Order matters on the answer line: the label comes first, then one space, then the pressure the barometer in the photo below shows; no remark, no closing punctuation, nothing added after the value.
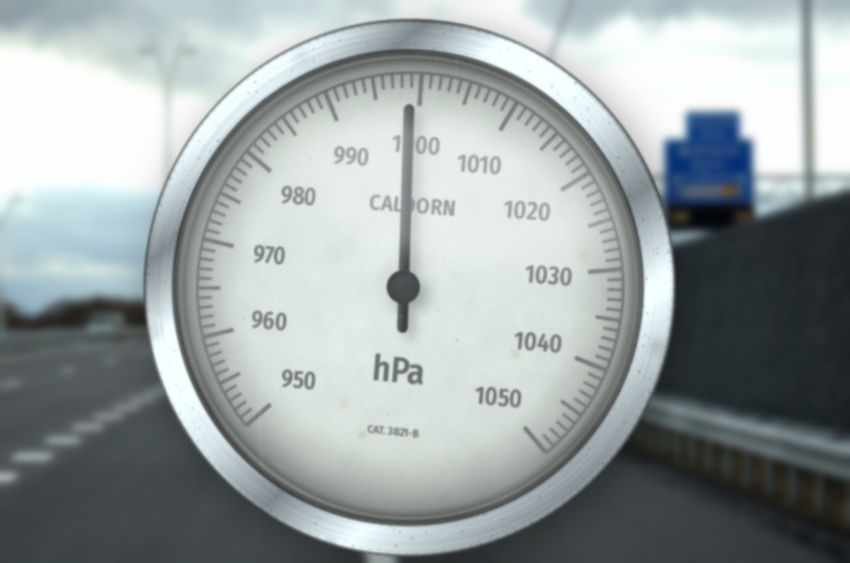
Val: 999 hPa
